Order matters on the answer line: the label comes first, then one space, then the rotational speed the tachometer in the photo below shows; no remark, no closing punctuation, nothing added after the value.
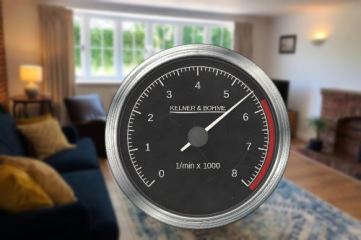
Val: 5500 rpm
